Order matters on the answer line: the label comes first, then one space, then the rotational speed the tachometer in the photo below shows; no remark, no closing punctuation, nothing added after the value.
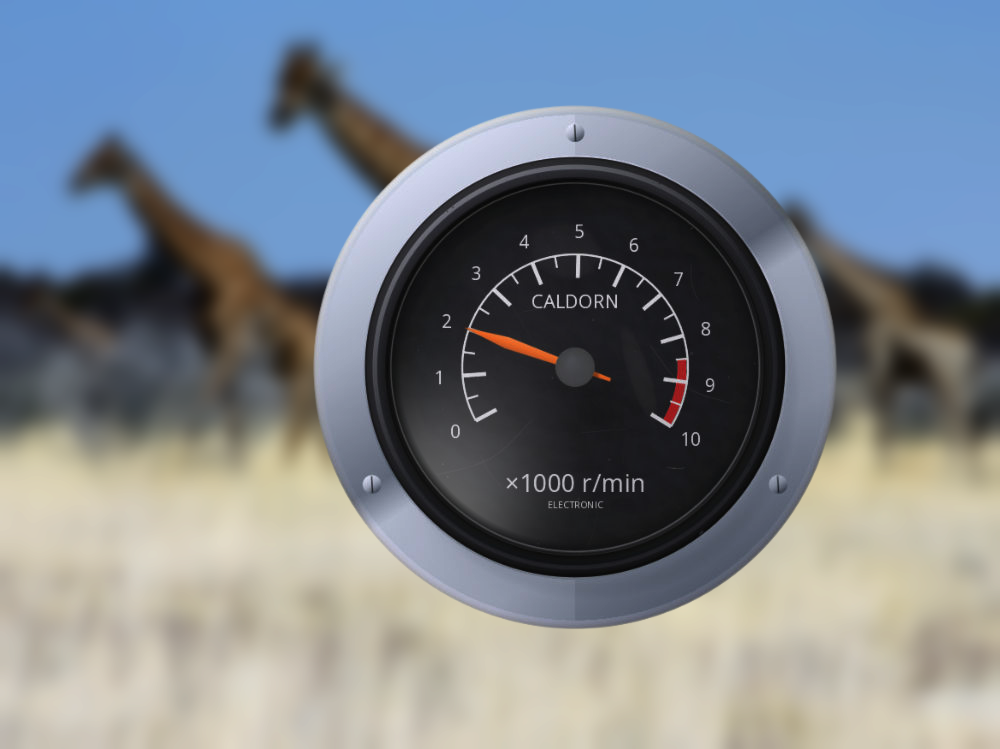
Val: 2000 rpm
